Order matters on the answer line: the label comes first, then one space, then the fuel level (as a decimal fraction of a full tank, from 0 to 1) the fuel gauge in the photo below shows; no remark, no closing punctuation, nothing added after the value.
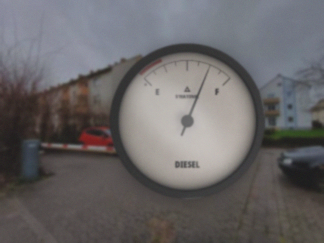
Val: 0.75
